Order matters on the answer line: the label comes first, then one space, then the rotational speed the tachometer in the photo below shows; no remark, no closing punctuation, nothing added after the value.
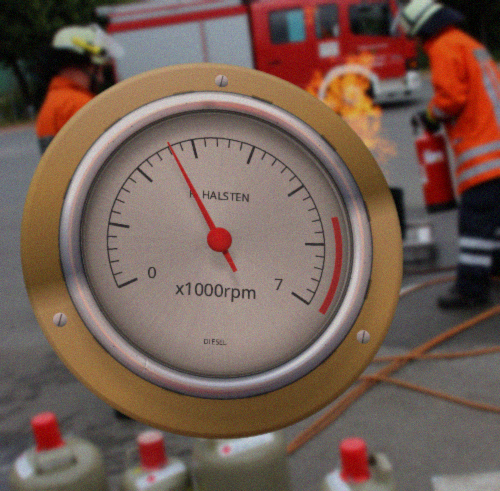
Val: 2600 rpm
